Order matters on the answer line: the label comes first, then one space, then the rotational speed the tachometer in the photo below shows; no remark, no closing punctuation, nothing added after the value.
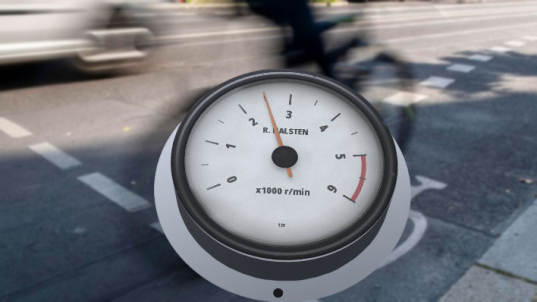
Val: 2500 rpm
